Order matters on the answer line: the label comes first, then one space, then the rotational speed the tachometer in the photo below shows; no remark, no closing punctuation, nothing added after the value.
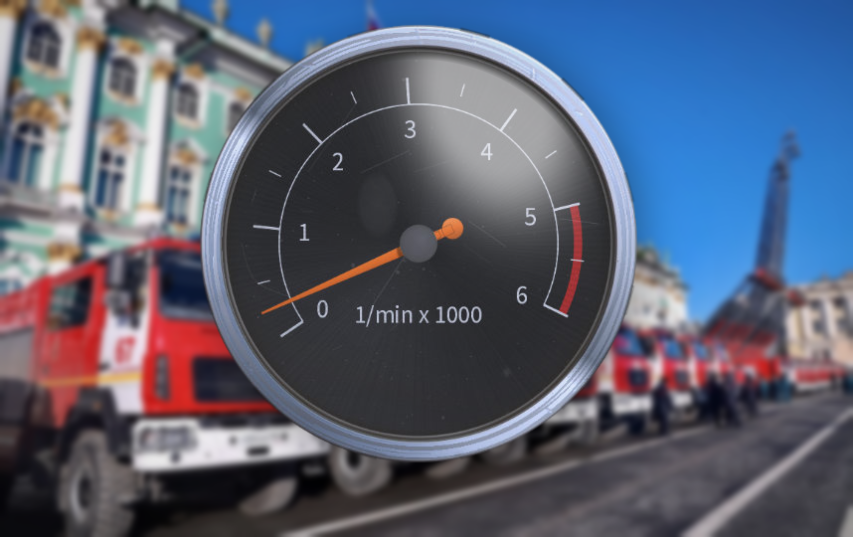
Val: 250 rpm
